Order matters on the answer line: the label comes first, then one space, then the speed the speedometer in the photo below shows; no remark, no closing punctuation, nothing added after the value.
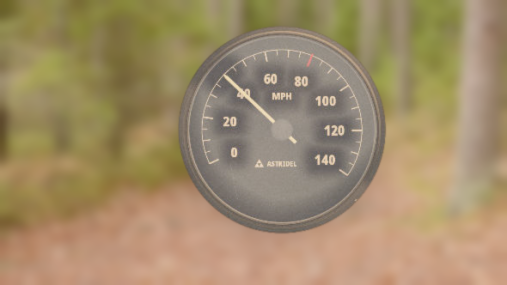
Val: 40 mph
